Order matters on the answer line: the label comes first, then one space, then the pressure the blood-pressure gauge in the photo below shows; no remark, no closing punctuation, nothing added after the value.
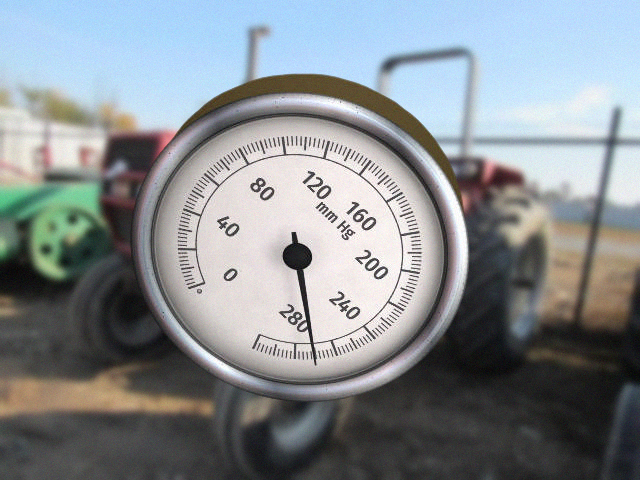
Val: 270 mmHg
